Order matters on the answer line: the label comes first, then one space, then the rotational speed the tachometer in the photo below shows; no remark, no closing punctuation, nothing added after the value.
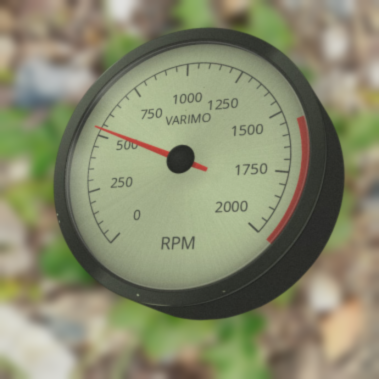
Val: 525 rpm
